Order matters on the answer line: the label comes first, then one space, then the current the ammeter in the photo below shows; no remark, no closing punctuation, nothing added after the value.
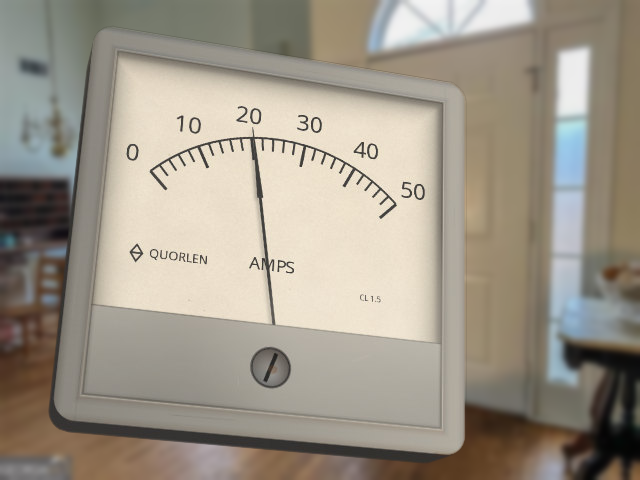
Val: 20 A
